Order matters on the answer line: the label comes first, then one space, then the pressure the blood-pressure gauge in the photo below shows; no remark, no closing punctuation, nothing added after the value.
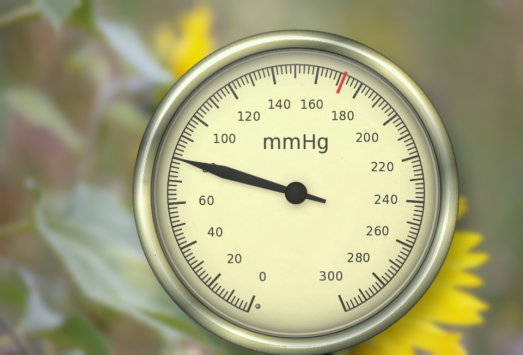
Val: 80 mmHg
